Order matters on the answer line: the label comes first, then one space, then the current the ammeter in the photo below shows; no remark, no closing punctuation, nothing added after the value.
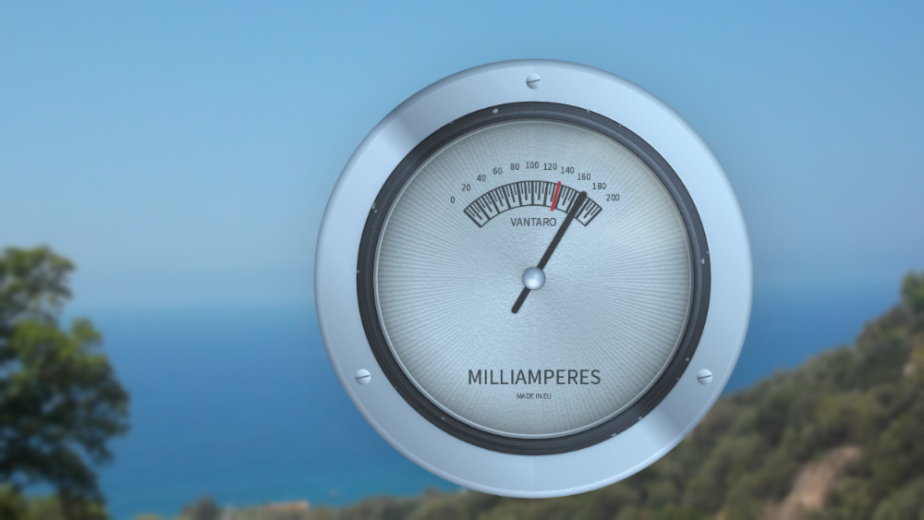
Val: 170 mA
